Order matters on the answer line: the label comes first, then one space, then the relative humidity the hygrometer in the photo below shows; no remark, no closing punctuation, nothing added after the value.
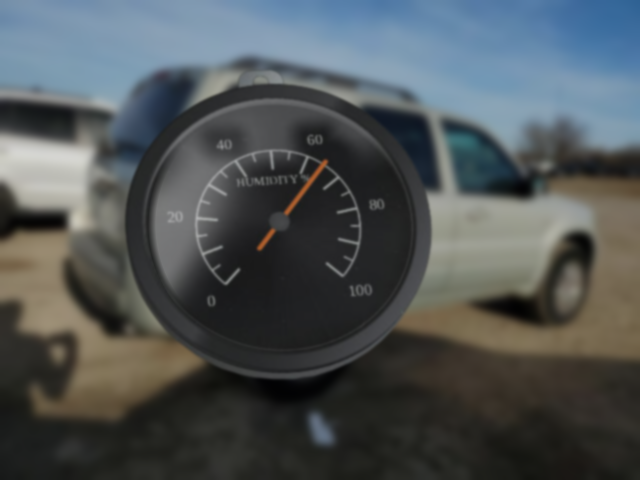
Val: 65 %
